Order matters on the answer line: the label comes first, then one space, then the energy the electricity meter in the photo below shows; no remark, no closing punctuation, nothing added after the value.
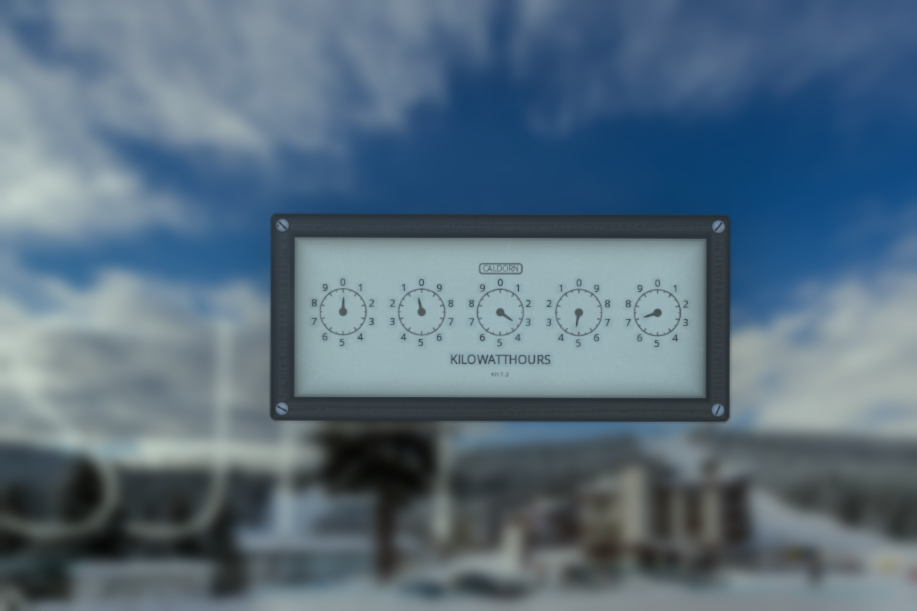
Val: 347 kWh
